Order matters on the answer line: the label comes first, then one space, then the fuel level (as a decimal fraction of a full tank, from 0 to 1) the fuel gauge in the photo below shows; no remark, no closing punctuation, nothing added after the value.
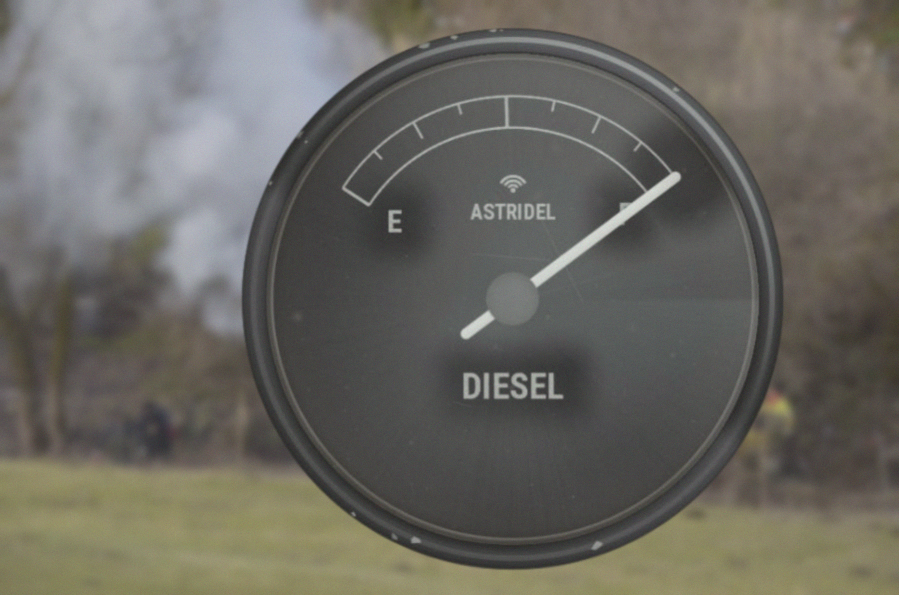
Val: 1
